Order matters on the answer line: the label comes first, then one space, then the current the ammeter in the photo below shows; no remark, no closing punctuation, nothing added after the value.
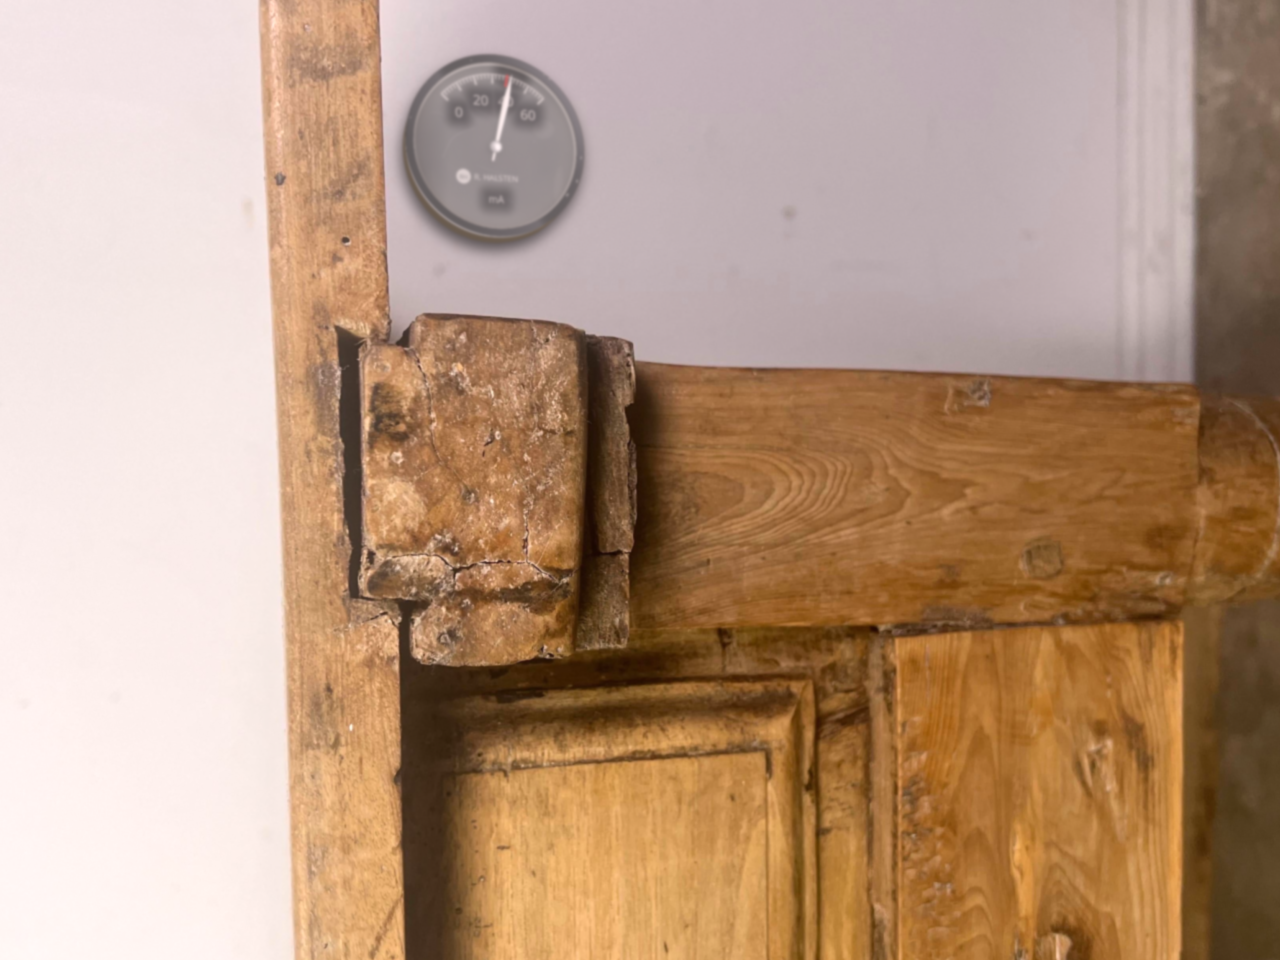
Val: 40 mA
